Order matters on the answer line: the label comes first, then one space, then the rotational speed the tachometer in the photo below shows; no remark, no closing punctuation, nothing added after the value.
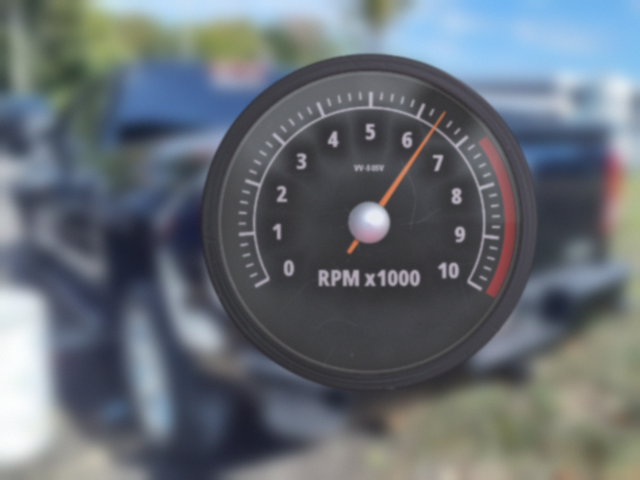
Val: 6400 rpm
